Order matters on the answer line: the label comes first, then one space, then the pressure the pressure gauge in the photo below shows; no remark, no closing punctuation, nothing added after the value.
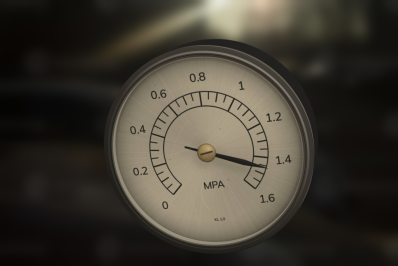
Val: 1.45 MPa
